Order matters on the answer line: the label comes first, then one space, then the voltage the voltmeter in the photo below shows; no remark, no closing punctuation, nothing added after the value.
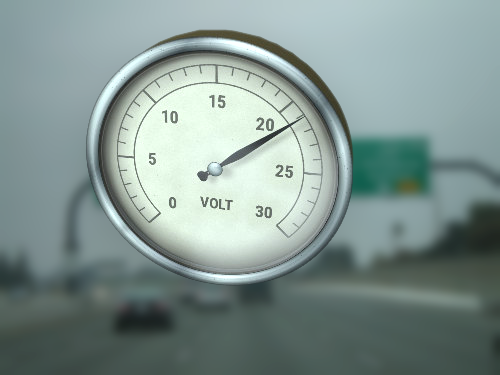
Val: 21 V
